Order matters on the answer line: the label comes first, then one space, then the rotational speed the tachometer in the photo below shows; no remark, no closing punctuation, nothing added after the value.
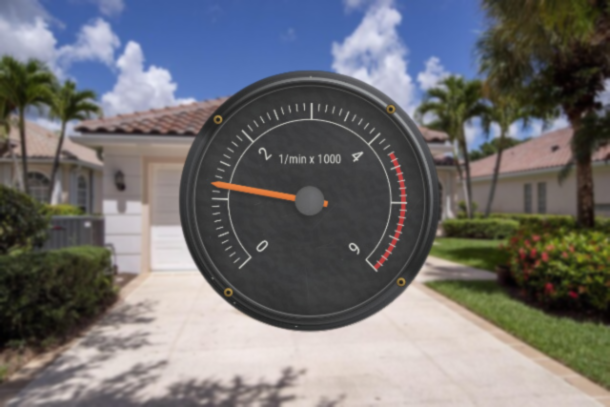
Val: 1200 rpm
